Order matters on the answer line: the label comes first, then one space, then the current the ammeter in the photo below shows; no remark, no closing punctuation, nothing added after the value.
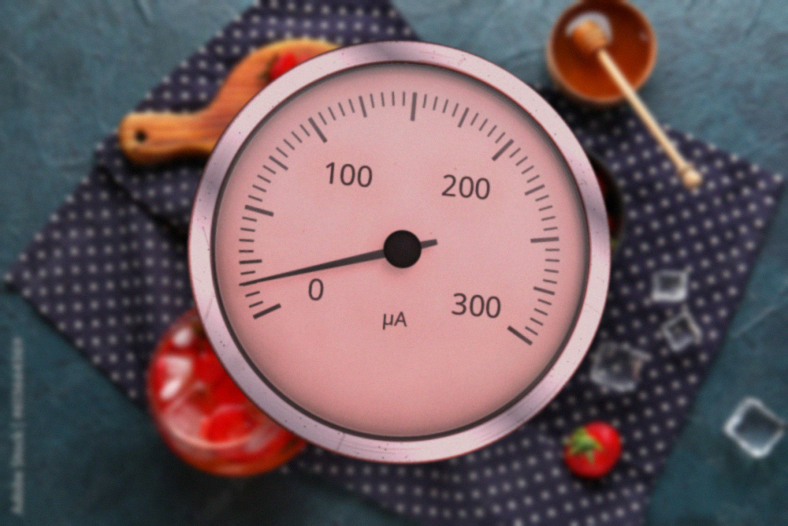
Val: 15 µA
